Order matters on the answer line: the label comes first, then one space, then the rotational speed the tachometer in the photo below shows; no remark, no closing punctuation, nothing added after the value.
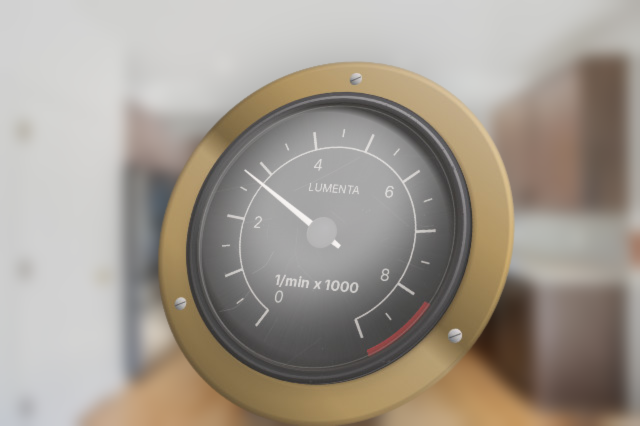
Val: 2750 rpm
